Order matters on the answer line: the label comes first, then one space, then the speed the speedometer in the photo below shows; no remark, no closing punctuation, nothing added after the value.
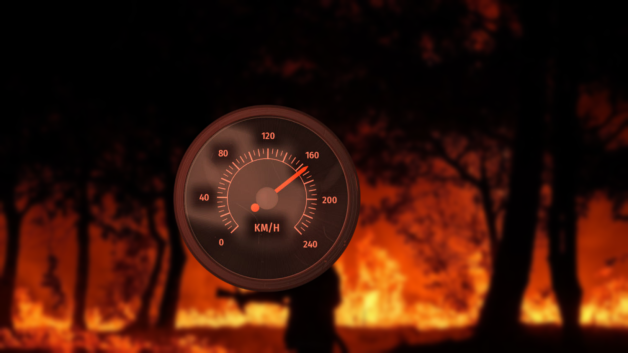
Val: 165 km/h
